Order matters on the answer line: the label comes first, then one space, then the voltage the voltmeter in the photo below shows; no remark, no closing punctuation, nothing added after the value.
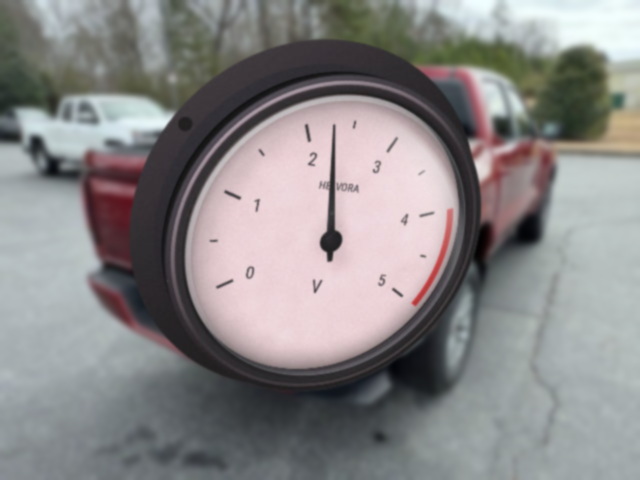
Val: 2.25 V
